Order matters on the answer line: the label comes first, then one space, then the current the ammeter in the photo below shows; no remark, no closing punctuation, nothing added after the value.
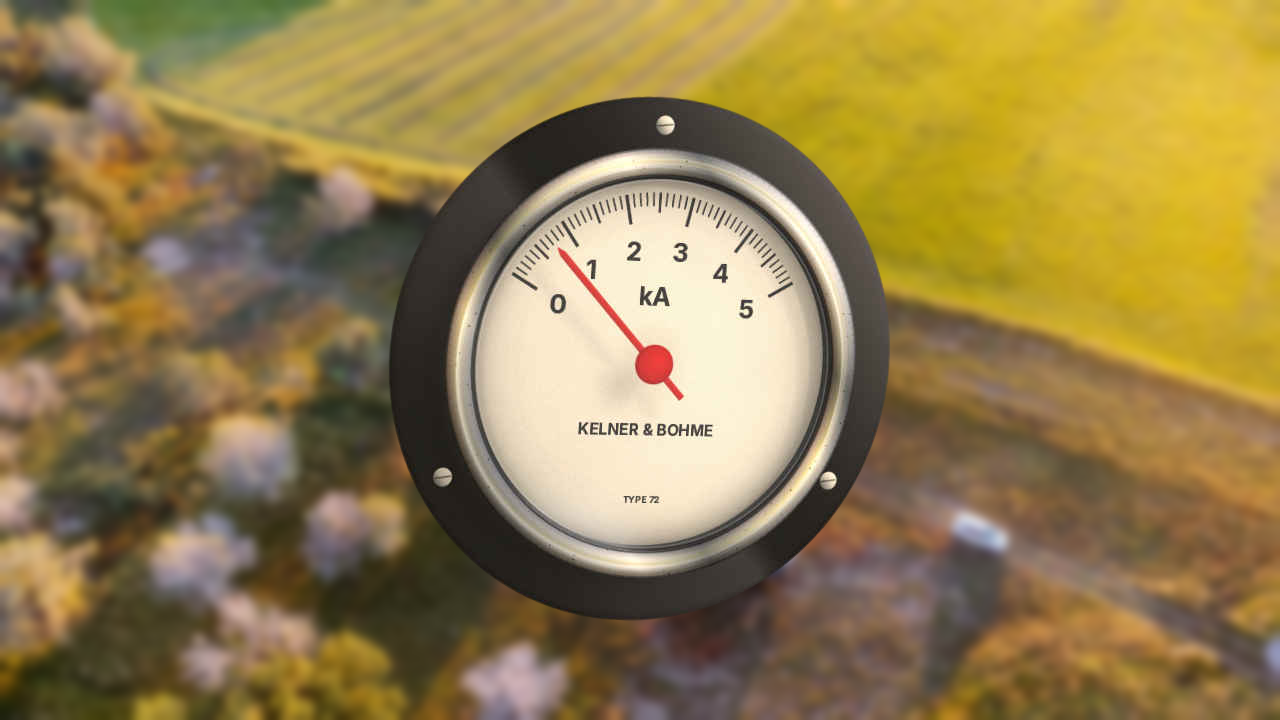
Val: 0.7 kA
